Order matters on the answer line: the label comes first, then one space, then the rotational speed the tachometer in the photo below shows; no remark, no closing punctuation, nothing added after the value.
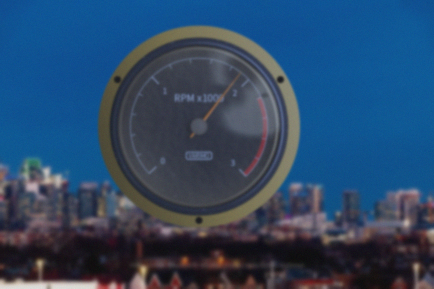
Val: 1900 rpm
